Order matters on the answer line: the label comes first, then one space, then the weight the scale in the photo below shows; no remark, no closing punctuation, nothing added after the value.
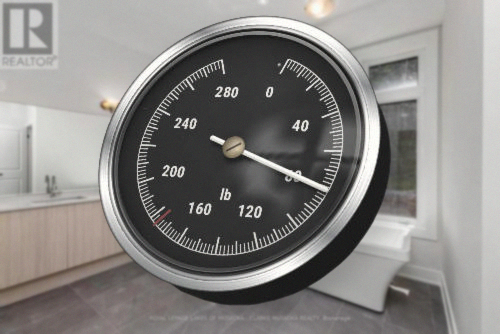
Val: 80 lb
